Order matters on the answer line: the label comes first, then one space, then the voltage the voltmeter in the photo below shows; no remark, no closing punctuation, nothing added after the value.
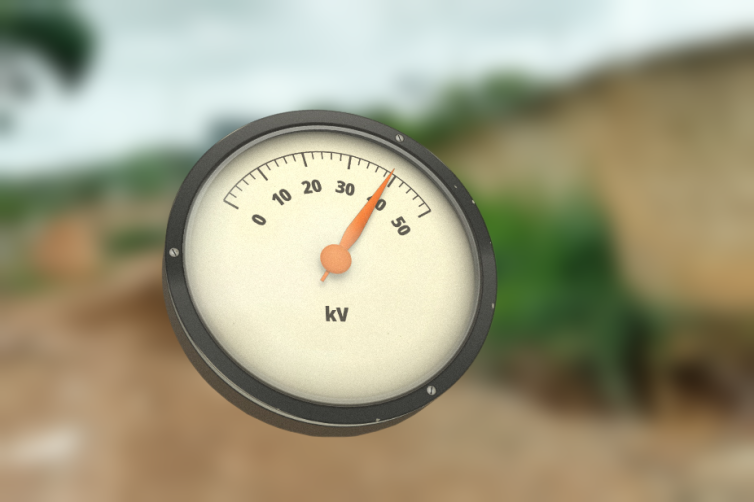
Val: 39 kV
